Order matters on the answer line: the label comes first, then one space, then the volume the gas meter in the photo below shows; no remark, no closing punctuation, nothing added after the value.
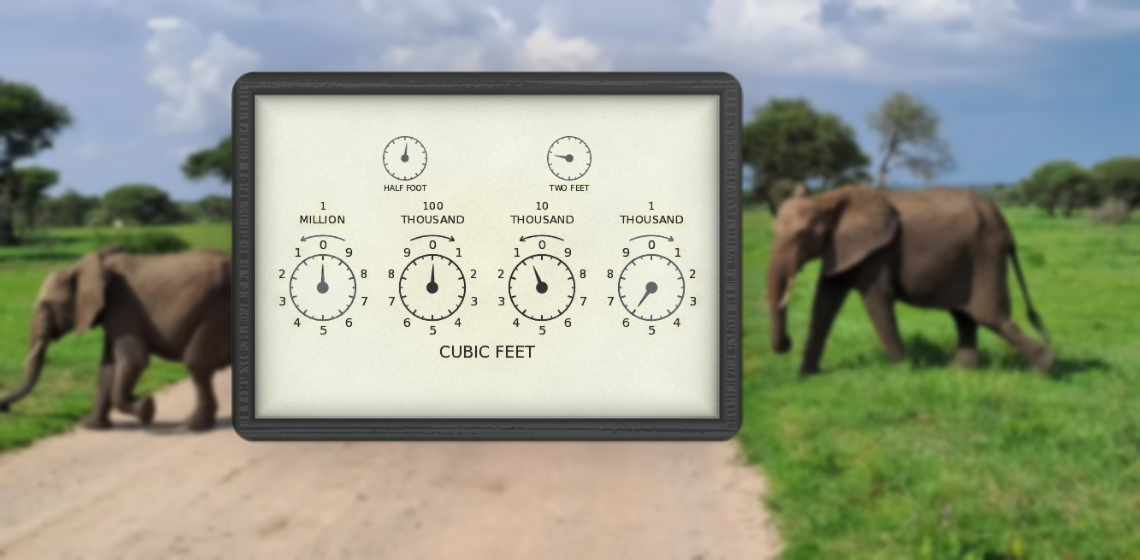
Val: 600 ft³
